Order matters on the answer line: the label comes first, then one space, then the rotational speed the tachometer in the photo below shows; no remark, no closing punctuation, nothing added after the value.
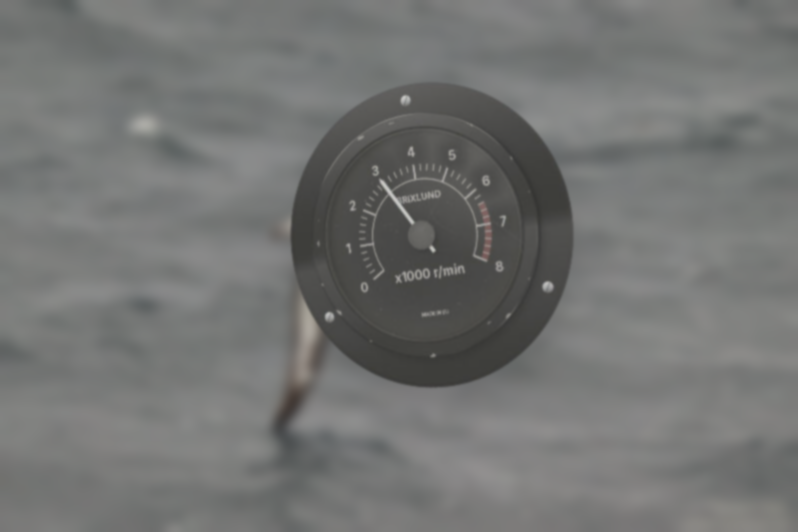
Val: 3000 rpm
